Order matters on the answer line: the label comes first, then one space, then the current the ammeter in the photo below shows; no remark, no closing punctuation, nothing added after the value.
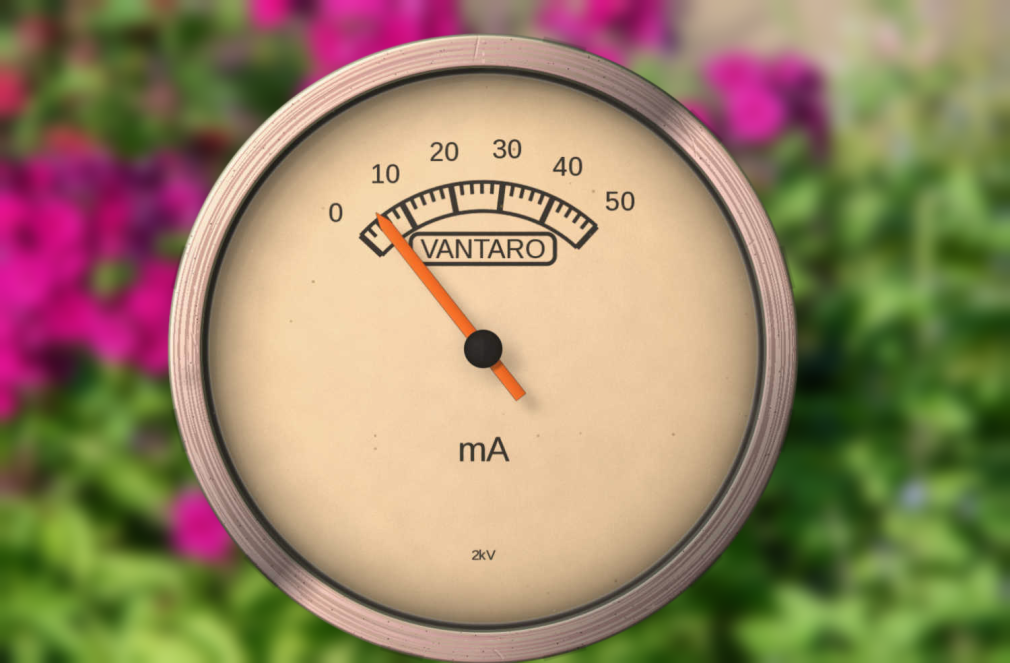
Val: 5 mA
